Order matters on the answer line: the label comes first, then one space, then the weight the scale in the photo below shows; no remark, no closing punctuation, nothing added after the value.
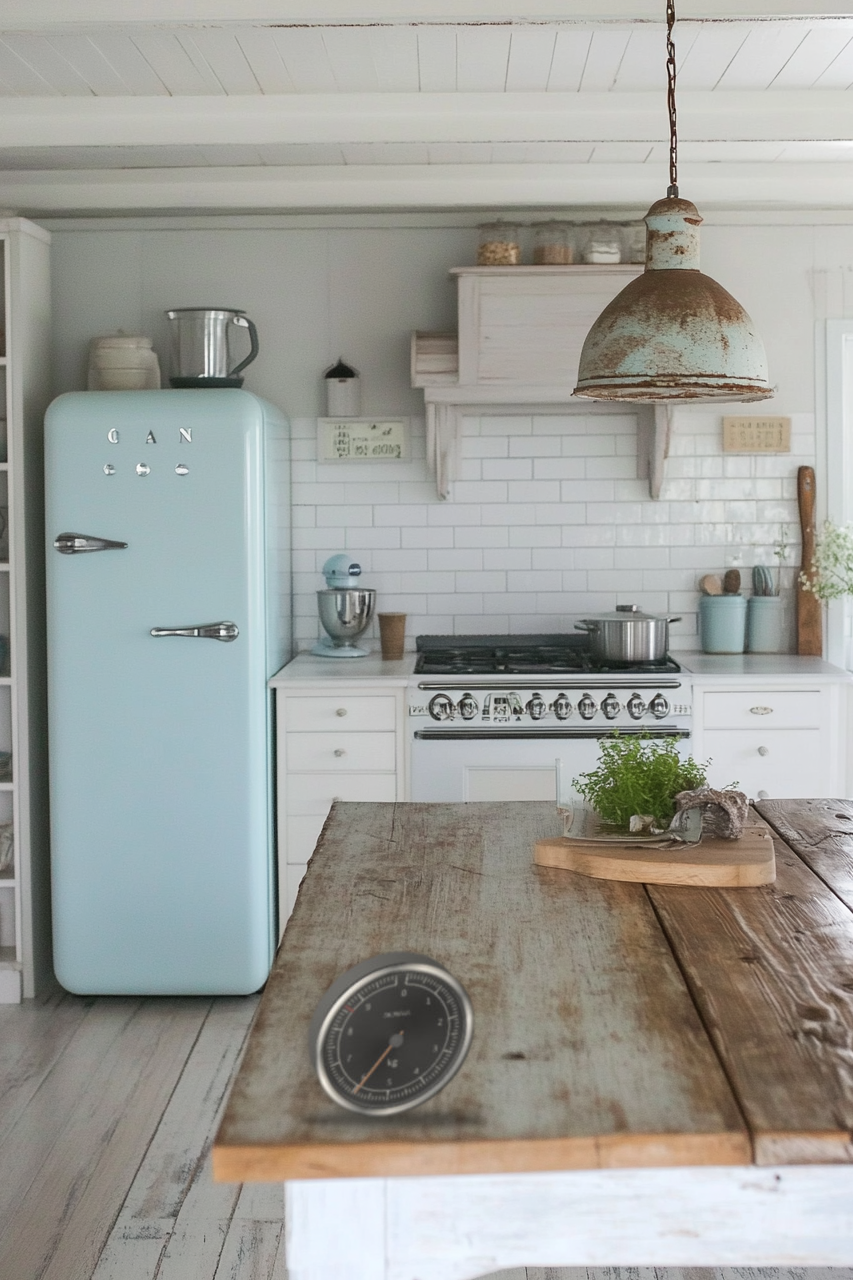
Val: 6 kg
